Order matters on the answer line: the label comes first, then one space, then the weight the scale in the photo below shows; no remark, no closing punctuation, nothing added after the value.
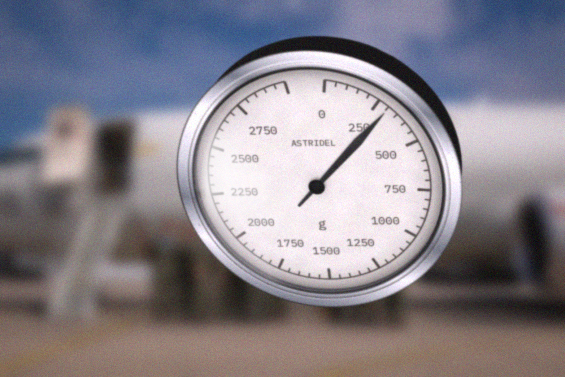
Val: 300 g
